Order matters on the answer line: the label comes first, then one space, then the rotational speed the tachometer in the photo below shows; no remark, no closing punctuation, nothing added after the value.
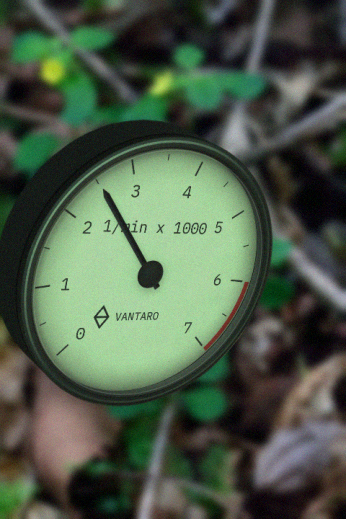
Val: 2500 rpm
